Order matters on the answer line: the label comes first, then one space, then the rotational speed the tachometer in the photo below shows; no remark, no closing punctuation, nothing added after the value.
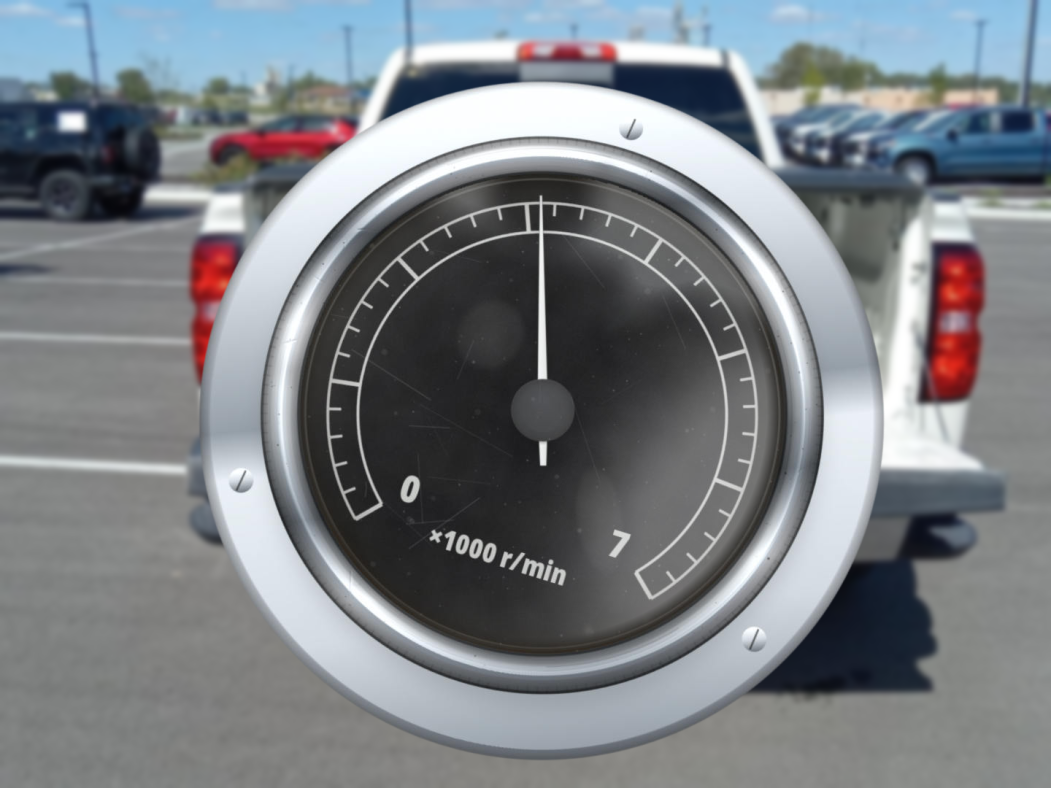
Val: 3100 rpm
